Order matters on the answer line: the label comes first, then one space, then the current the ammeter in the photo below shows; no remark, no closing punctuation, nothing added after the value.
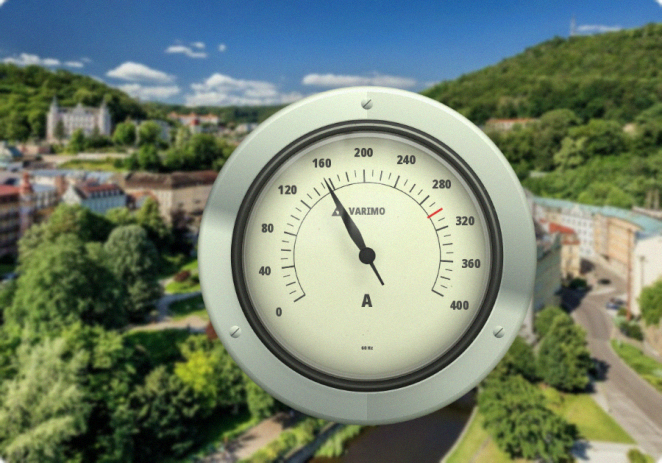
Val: 155 A
